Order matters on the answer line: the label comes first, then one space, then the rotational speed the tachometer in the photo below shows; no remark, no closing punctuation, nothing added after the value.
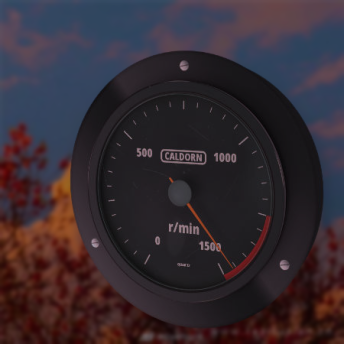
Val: 1450 rpm
